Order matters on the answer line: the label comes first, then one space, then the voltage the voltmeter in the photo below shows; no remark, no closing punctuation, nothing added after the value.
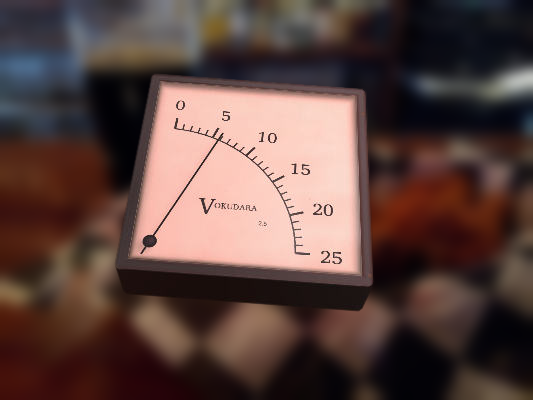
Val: 6 V
